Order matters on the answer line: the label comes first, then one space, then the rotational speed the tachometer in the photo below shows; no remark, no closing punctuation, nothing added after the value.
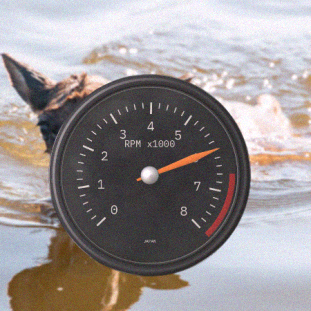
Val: 6000 rpm
